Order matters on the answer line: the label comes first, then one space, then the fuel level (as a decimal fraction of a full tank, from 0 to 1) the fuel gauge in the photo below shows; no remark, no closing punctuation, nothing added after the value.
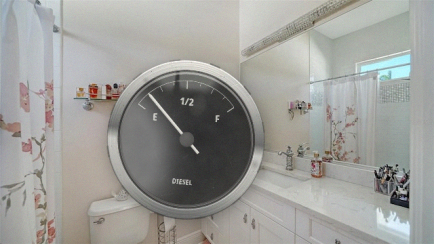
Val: 0.125
